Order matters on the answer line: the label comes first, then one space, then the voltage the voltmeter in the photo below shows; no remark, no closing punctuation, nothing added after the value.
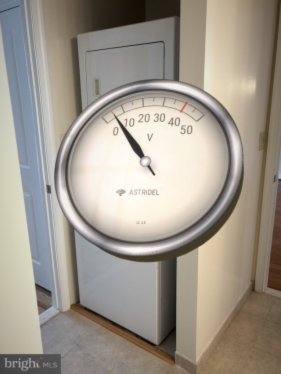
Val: 5 V
